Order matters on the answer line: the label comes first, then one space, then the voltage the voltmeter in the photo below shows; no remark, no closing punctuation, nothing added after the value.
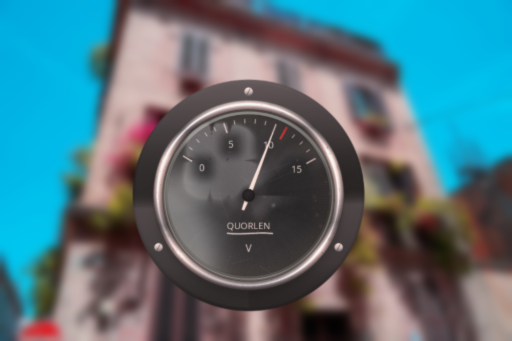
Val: 10 V
